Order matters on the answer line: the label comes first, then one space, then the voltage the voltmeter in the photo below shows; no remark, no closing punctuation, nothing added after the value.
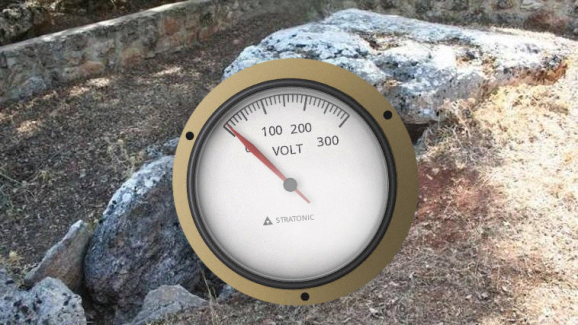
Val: 10 V
